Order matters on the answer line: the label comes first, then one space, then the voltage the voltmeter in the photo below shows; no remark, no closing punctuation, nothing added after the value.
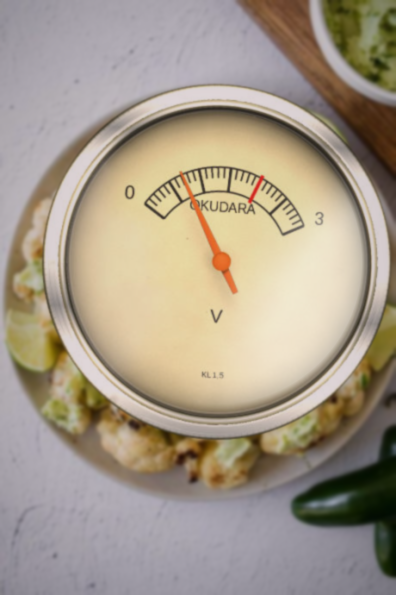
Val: 0.7 V
